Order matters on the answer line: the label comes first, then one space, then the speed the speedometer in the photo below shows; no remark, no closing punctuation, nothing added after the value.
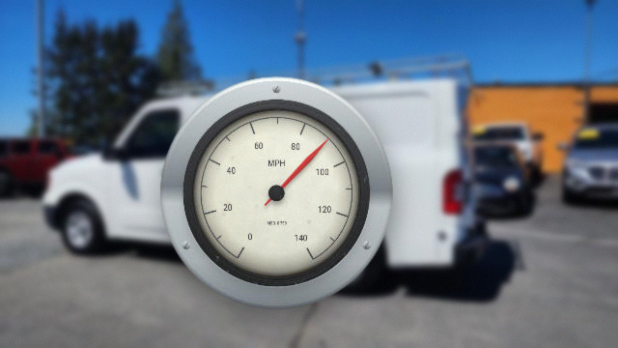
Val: 90 mph
